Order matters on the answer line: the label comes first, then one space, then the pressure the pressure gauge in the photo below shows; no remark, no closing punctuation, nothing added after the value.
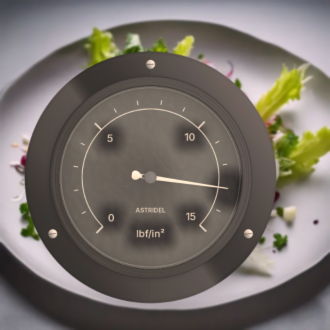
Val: 13 psi
